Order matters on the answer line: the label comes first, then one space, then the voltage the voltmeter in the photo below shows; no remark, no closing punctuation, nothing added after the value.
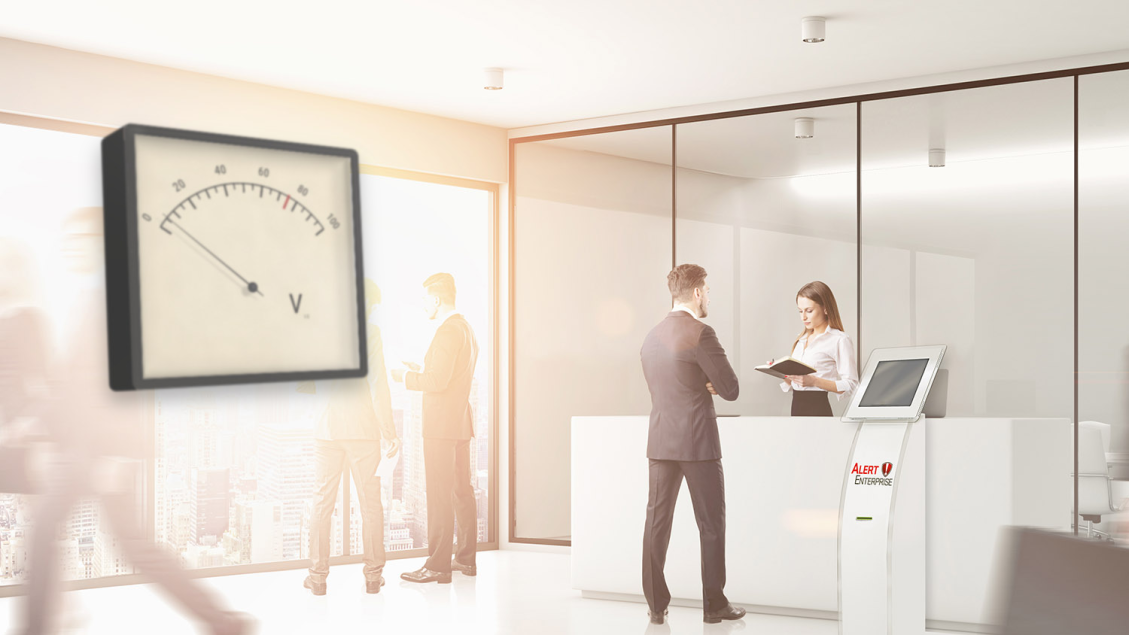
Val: 5 V
